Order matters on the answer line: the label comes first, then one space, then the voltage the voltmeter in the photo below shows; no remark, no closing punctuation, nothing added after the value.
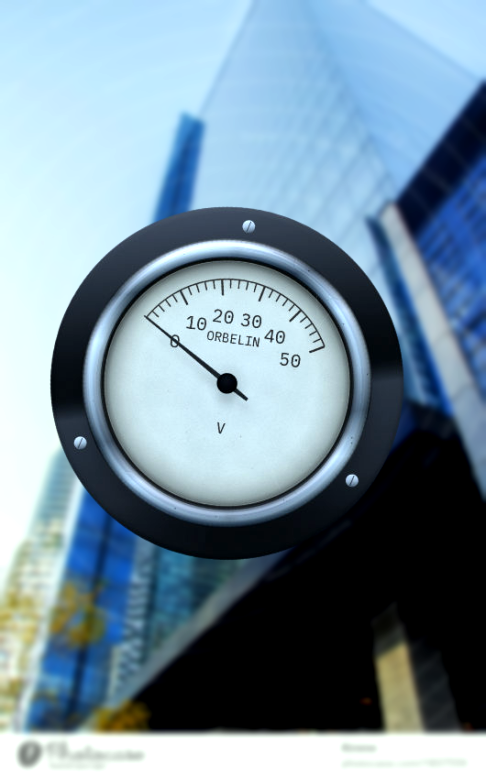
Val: 0 V
